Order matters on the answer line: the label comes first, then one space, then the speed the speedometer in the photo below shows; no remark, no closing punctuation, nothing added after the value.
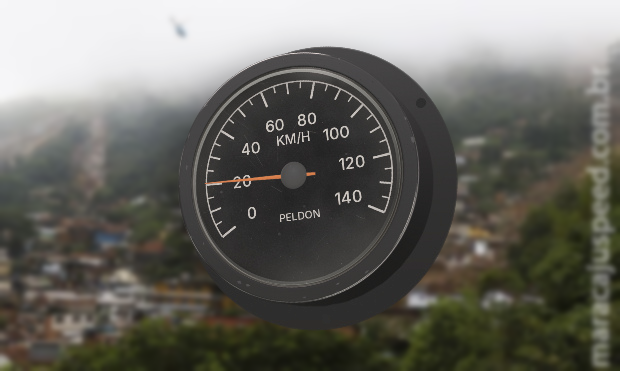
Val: 20 km/h
